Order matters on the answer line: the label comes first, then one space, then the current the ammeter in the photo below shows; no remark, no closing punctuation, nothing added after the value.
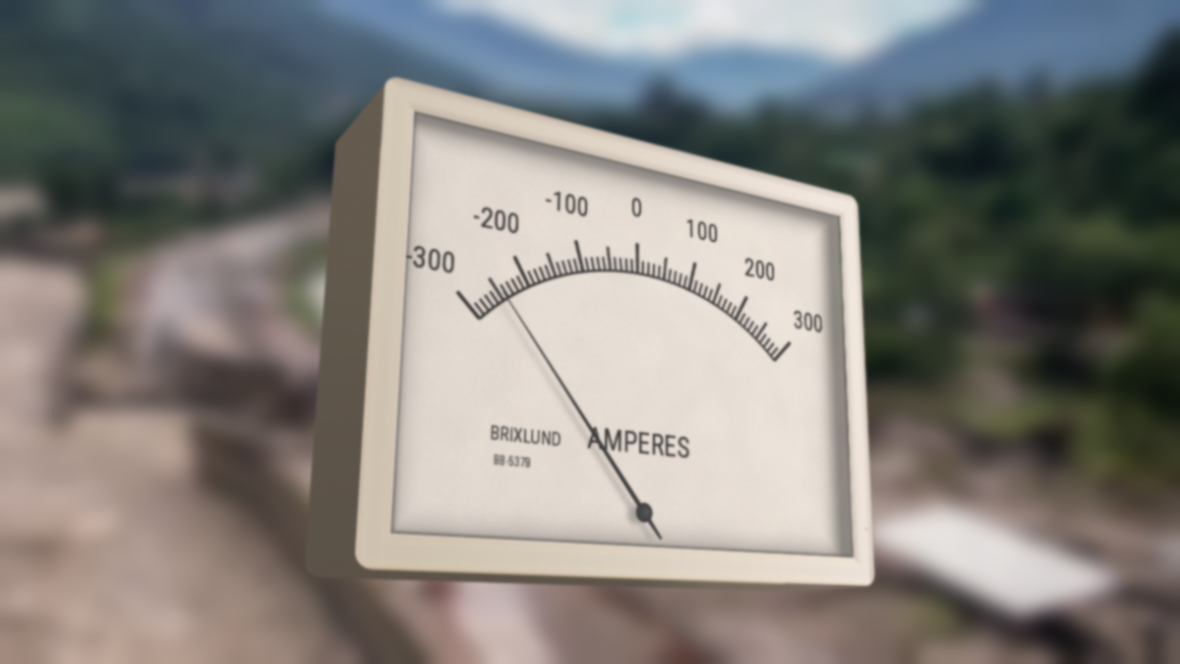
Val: -250 A
